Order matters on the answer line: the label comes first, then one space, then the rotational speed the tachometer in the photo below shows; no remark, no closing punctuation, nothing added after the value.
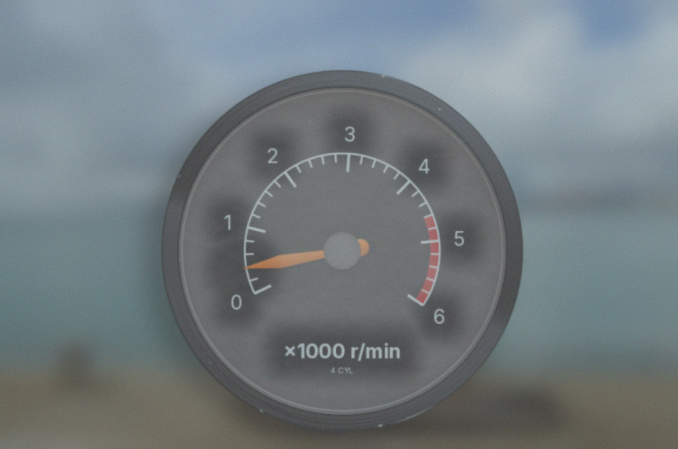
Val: 400 rpm
